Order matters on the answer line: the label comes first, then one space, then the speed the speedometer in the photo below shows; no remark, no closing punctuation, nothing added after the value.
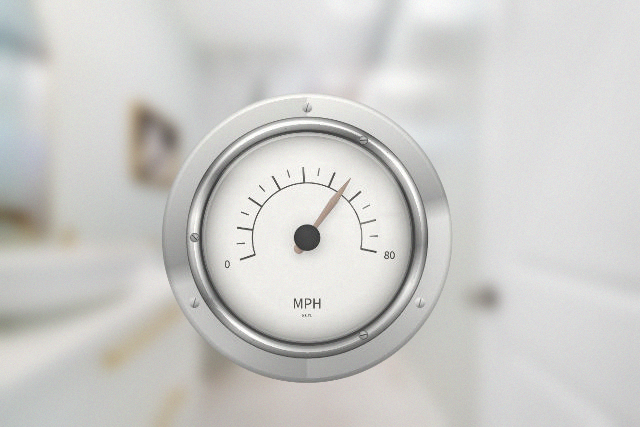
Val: 55 mph
